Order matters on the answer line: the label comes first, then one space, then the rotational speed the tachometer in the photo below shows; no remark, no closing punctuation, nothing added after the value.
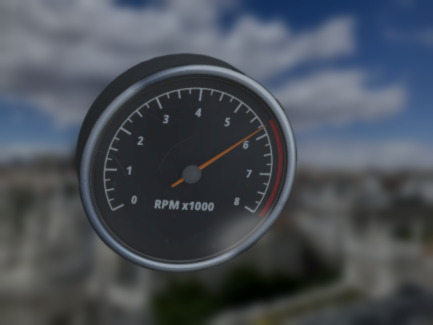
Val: 5750 rpm
